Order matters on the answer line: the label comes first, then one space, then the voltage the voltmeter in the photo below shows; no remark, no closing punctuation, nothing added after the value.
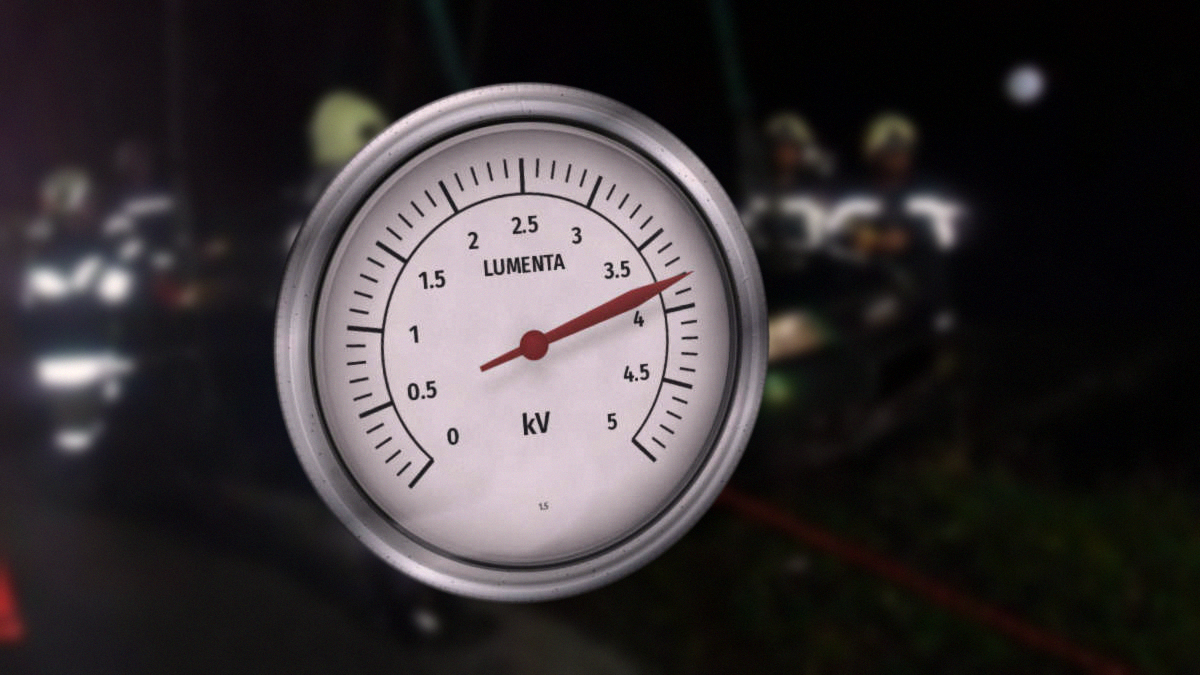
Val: 3.8 kV
